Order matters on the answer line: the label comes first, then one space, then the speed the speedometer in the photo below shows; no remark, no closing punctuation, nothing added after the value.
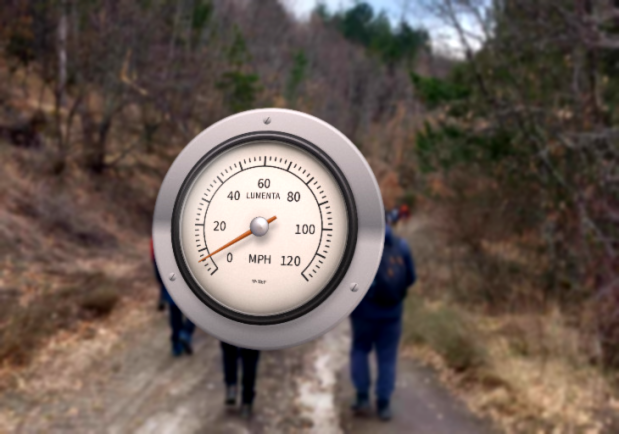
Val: 6 mph
